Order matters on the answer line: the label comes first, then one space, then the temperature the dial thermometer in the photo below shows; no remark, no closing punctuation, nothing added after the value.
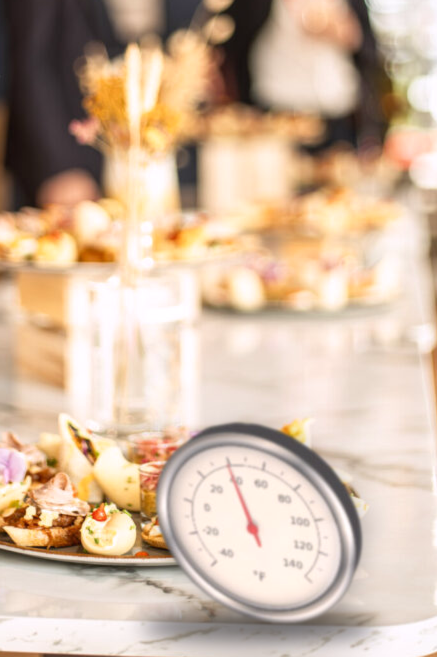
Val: 40 °F
